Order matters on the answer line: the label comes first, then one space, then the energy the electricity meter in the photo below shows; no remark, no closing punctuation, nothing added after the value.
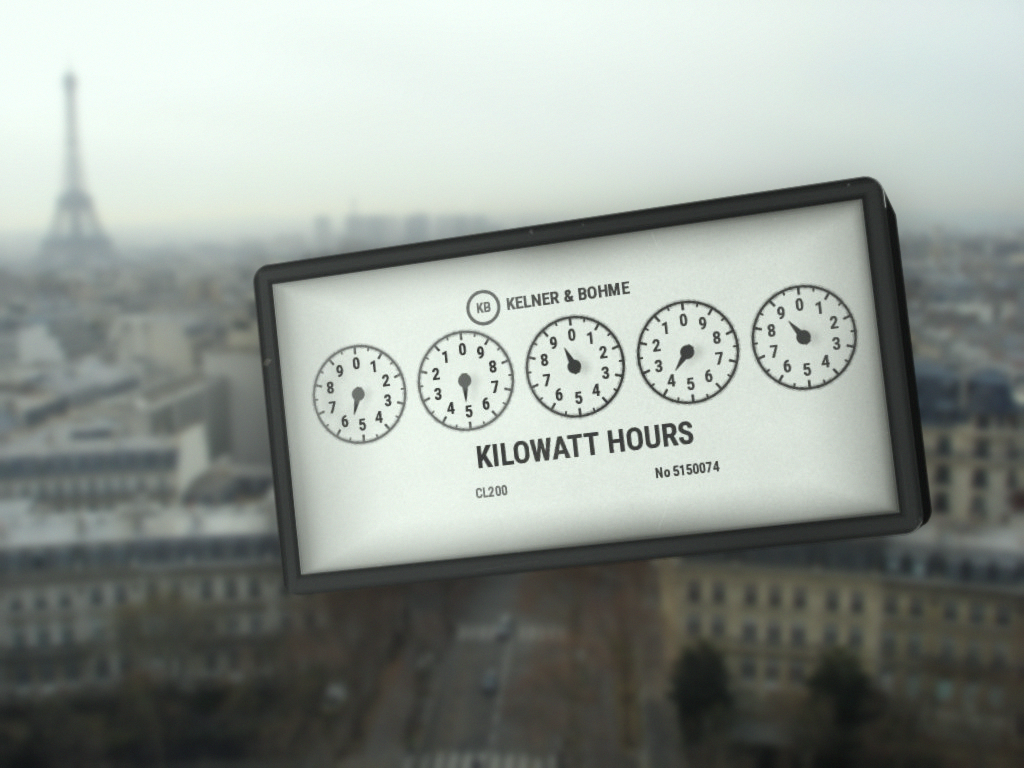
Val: 54939 kWh
